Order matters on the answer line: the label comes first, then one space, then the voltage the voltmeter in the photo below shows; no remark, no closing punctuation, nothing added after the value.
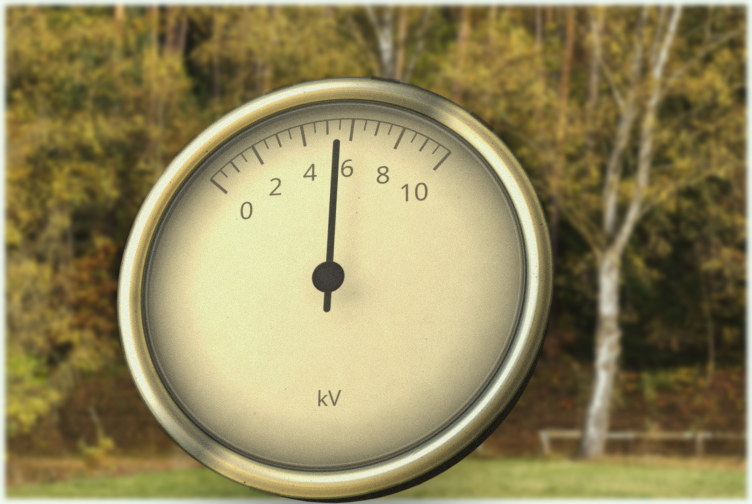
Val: 5.5 kV
